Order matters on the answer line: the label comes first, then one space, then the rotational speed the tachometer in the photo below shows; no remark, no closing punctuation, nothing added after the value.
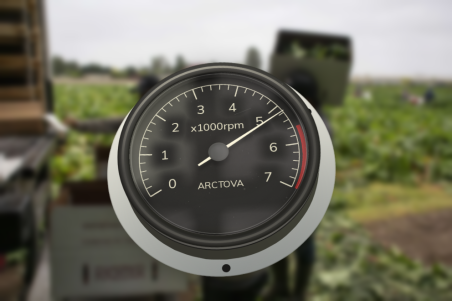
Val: 5200 rpm
